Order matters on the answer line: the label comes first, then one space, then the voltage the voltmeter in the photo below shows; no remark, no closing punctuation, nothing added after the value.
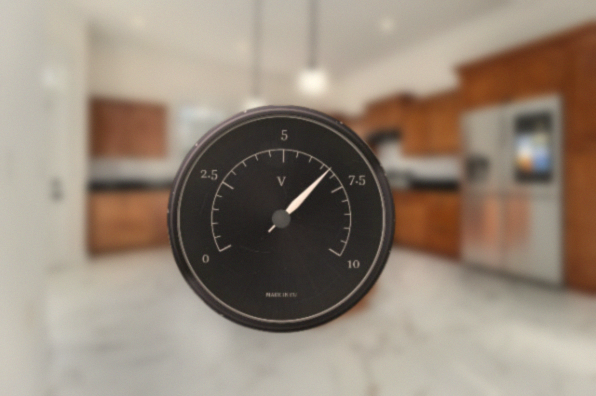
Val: 6.75 V
